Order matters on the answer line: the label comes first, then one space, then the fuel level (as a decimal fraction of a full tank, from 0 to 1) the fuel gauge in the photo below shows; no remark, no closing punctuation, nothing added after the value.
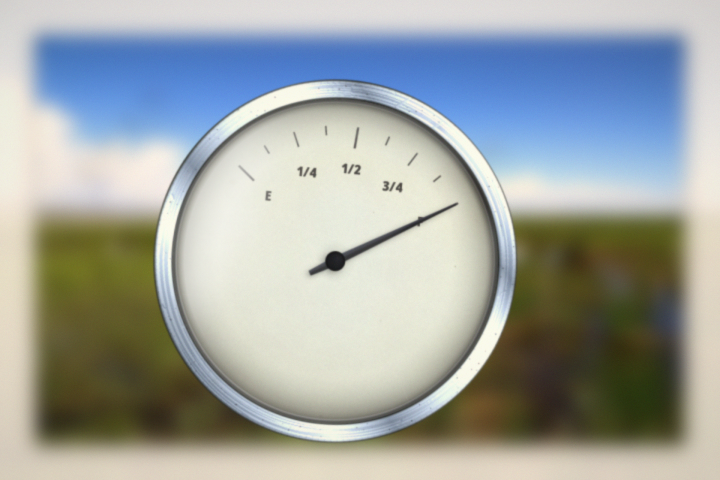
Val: 1
